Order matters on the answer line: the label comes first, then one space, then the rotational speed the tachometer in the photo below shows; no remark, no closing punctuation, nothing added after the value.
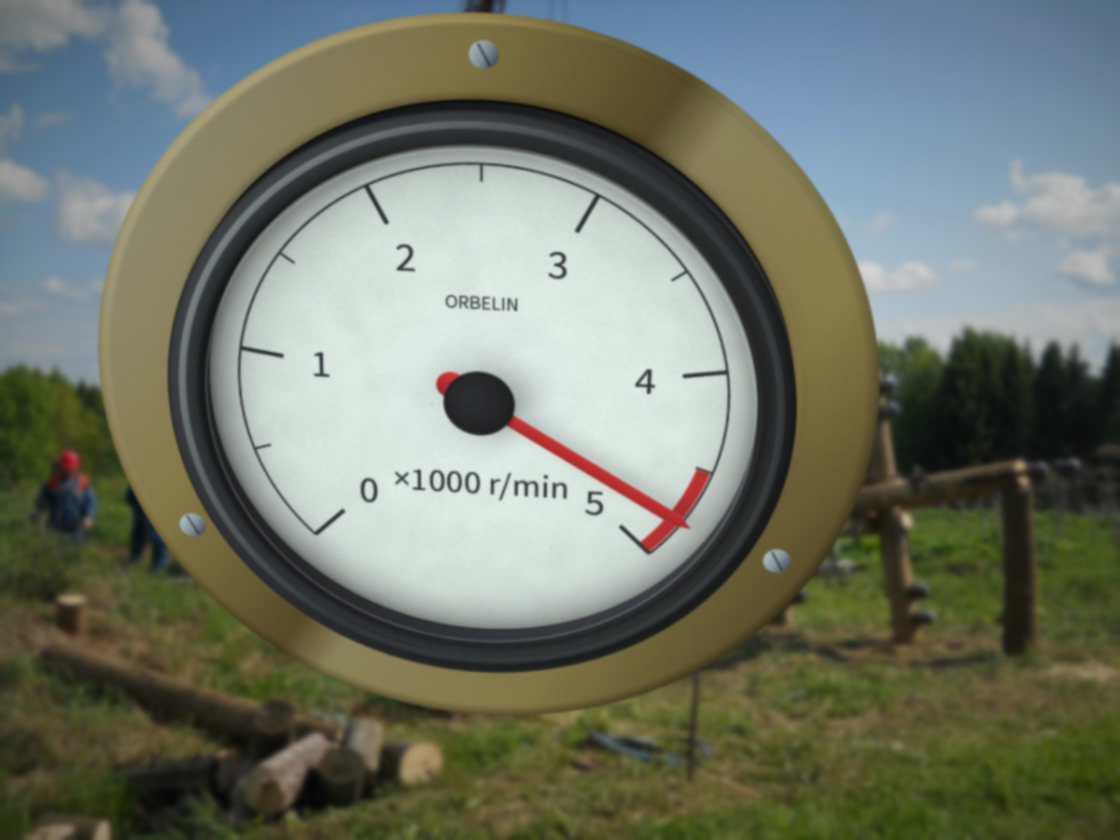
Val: 4750 rpm
